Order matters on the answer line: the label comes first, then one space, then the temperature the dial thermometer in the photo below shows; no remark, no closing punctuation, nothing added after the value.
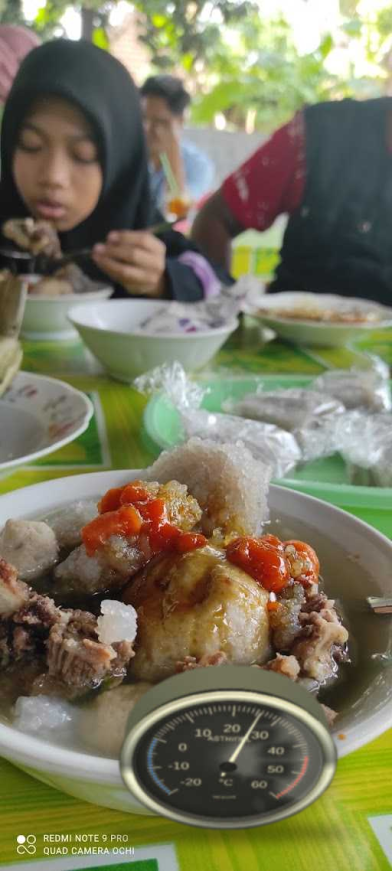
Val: 25 °C
